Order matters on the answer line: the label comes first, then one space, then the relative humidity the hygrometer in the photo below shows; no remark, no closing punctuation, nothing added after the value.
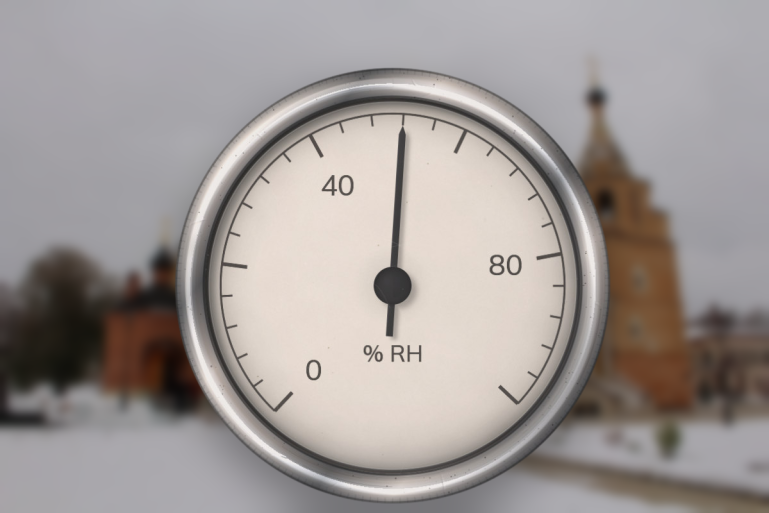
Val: 52 %
